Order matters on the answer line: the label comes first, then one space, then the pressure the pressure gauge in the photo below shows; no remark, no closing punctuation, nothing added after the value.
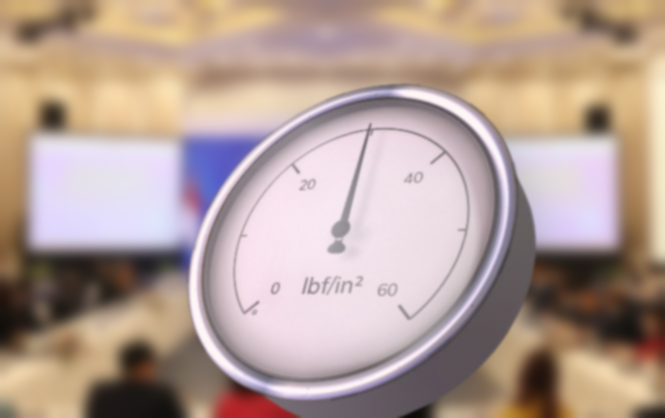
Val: 30 psi
